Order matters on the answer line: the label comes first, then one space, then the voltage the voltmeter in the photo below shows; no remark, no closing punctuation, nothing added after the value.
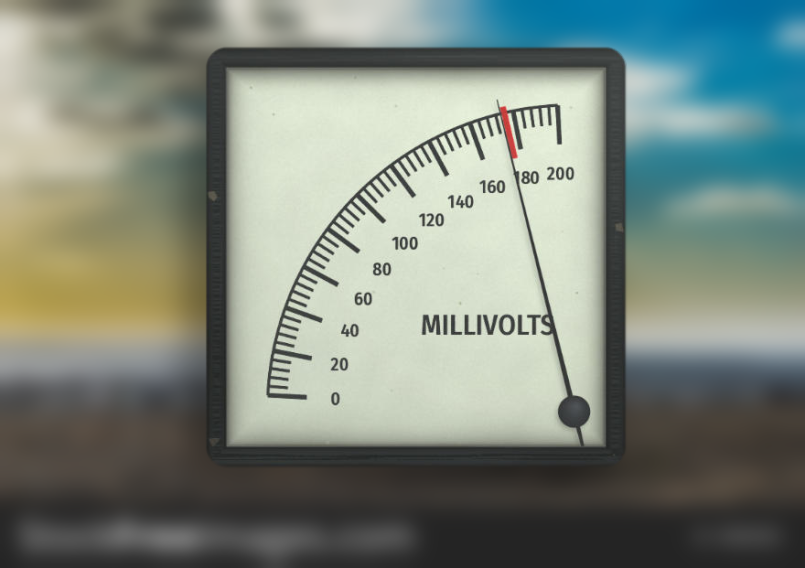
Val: 174 mV
